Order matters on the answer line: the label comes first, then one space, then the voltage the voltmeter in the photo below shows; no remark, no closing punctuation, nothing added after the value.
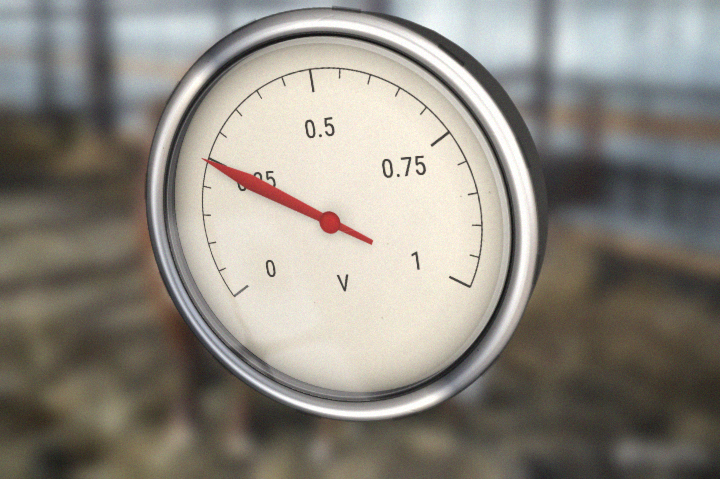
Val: 0.25 V
